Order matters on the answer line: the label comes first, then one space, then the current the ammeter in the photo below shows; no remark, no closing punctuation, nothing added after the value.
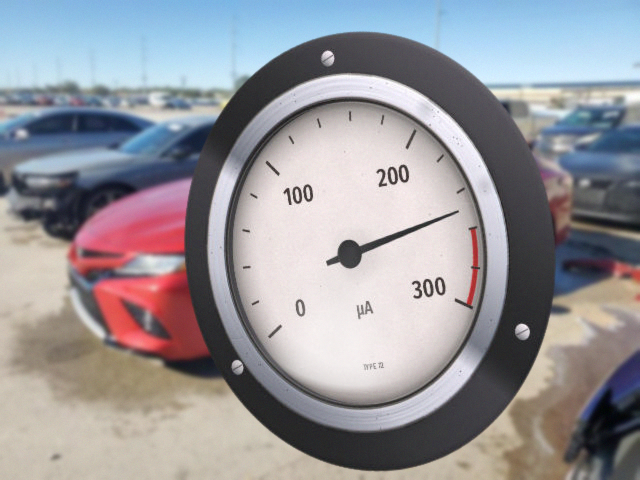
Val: 250 µA
